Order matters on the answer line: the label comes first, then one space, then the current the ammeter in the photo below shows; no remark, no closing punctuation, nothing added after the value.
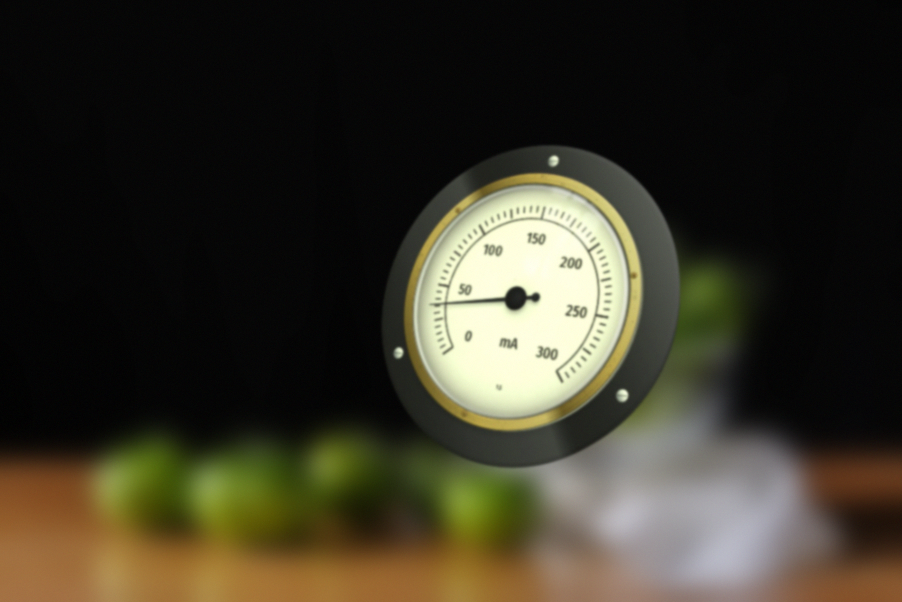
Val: 35 mA
